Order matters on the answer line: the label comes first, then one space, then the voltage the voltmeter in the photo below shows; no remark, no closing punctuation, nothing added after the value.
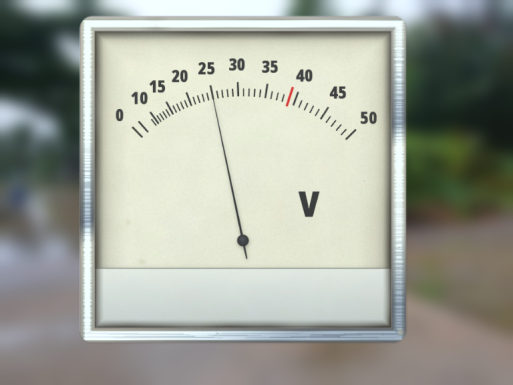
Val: 25 V
